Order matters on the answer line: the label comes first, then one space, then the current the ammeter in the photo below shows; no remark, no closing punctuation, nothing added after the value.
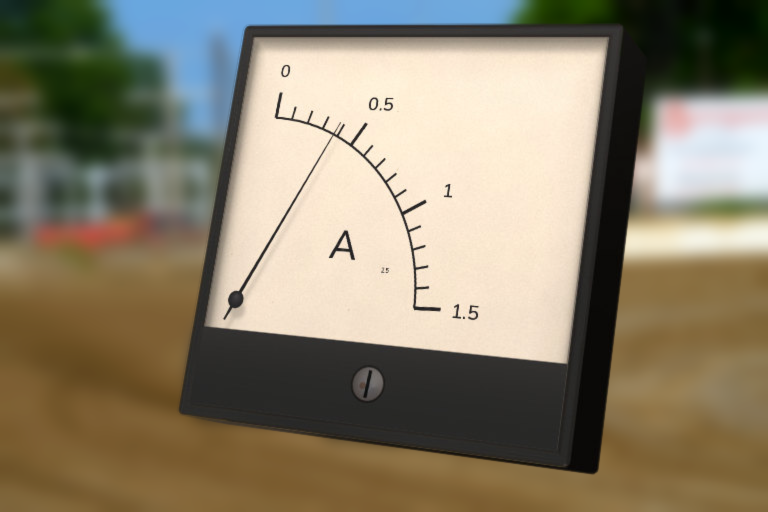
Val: 0.4 A
